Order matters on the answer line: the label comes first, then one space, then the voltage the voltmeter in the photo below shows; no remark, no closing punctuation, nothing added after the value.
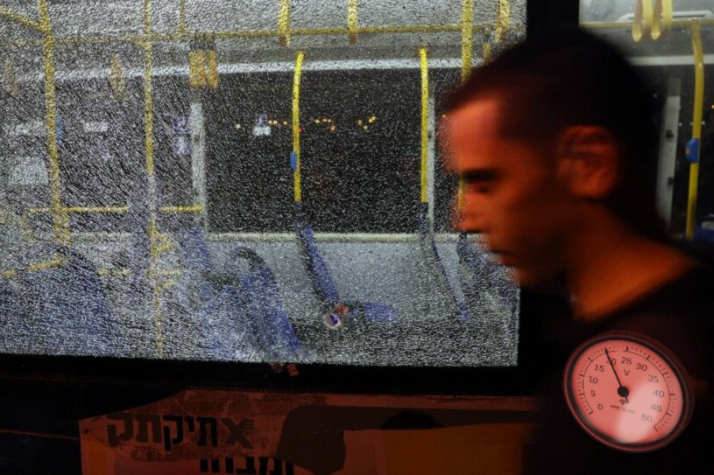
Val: 20 V
